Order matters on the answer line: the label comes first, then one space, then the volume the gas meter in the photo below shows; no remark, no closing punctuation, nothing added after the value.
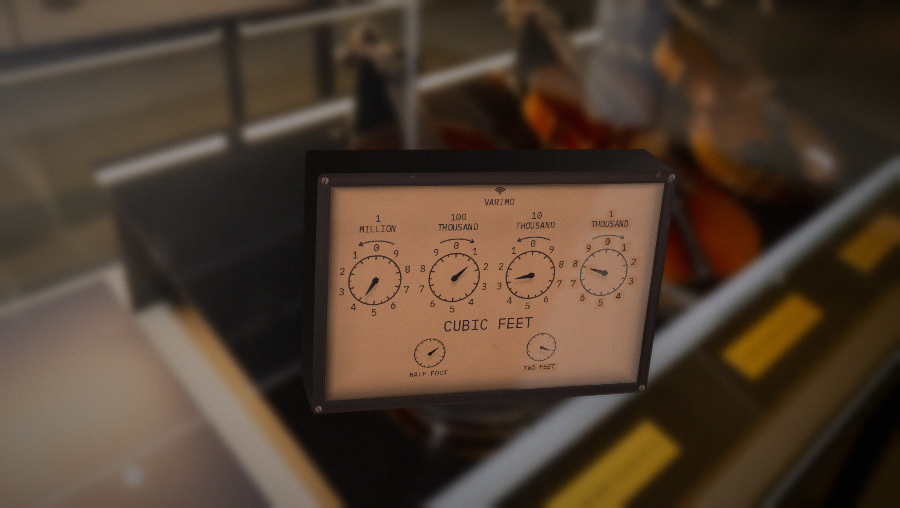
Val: 412800 ft³
